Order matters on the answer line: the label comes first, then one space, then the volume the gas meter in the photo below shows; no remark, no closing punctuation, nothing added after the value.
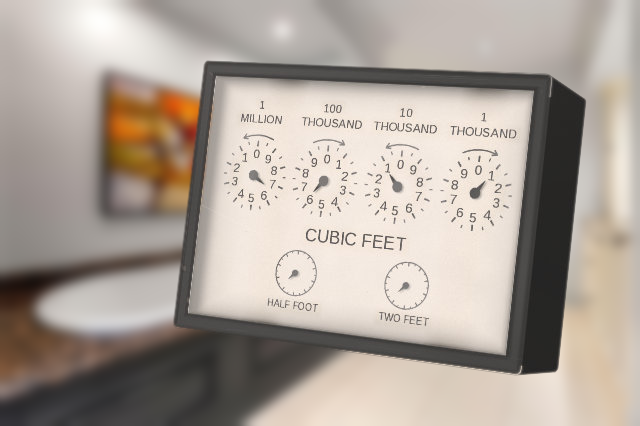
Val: 661100 ft³
